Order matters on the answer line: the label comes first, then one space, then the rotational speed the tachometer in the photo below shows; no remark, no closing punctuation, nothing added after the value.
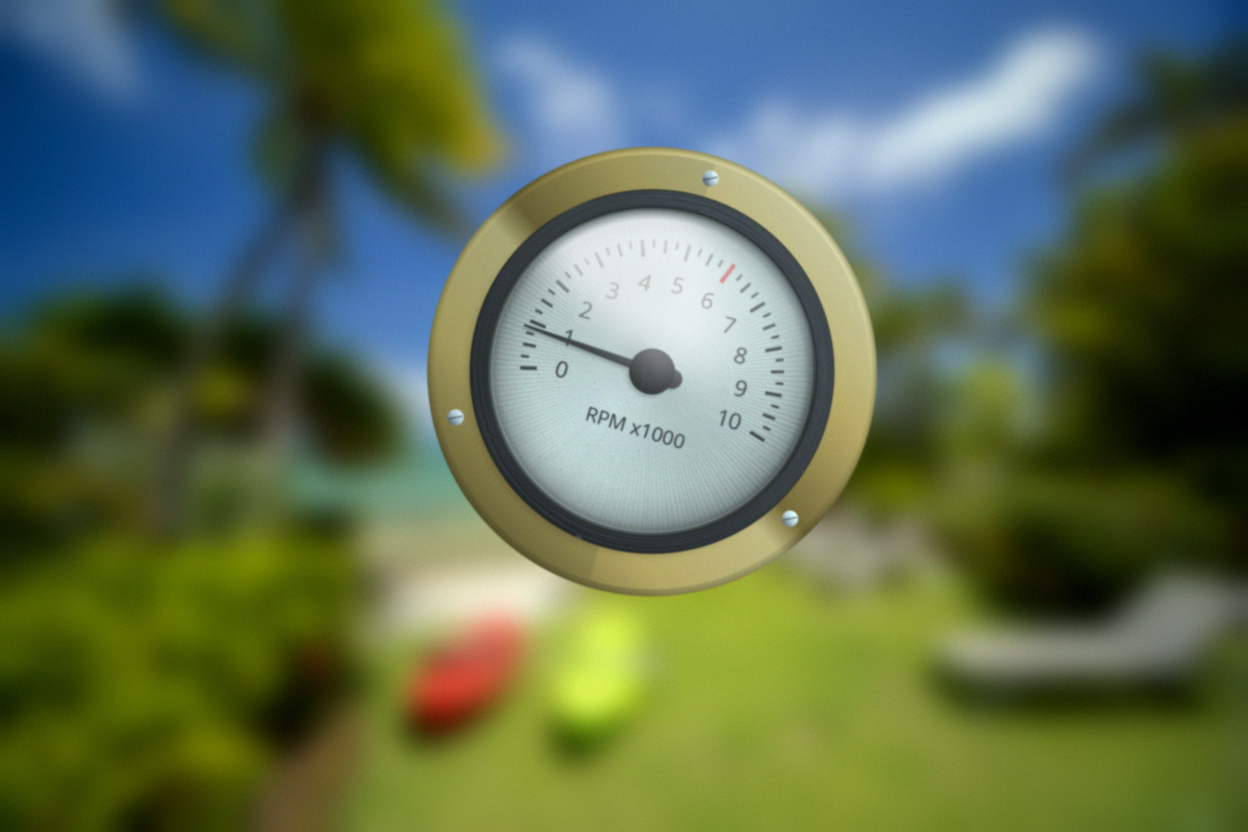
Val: 875 rpm
